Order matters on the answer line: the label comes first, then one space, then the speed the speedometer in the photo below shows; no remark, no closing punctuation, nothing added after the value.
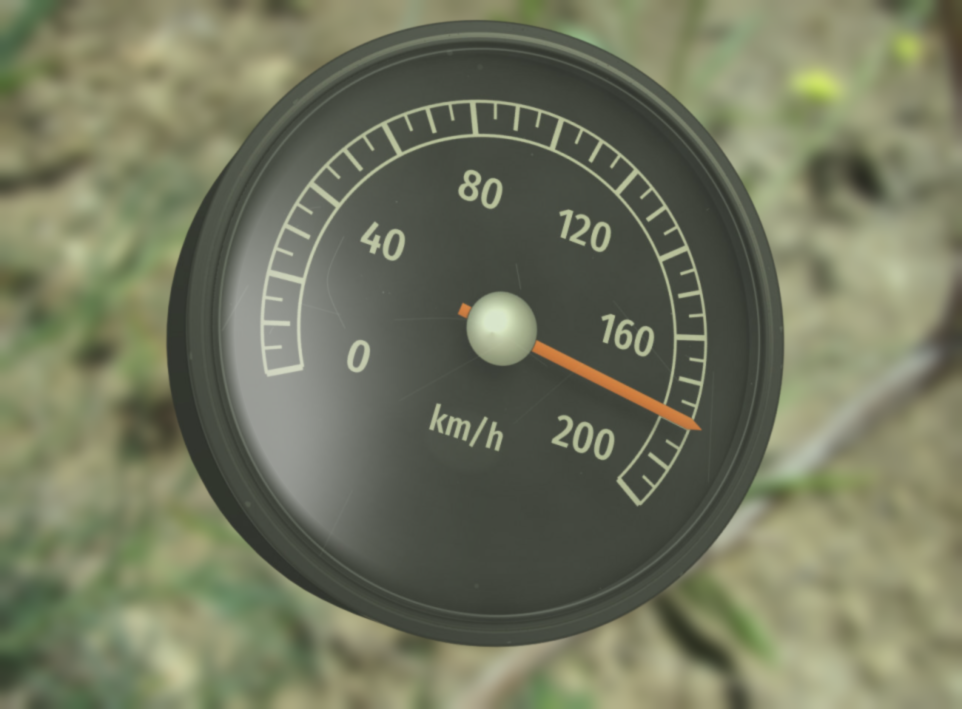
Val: 180 km/h
